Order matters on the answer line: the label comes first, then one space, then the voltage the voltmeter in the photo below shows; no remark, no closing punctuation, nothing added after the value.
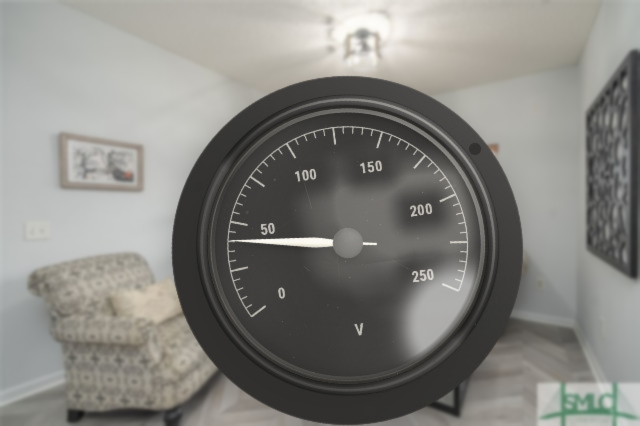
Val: 40 V
